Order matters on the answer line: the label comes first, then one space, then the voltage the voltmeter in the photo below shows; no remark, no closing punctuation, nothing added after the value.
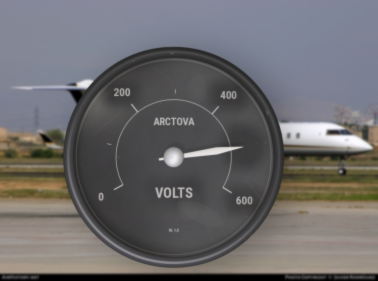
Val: 500 V
